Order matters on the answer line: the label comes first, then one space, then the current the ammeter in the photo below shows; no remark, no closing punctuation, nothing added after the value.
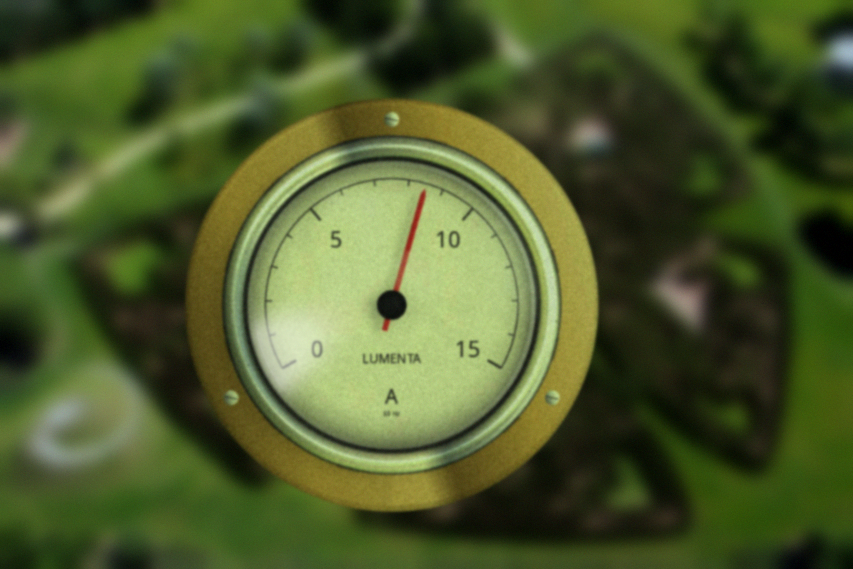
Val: 8.5 A
